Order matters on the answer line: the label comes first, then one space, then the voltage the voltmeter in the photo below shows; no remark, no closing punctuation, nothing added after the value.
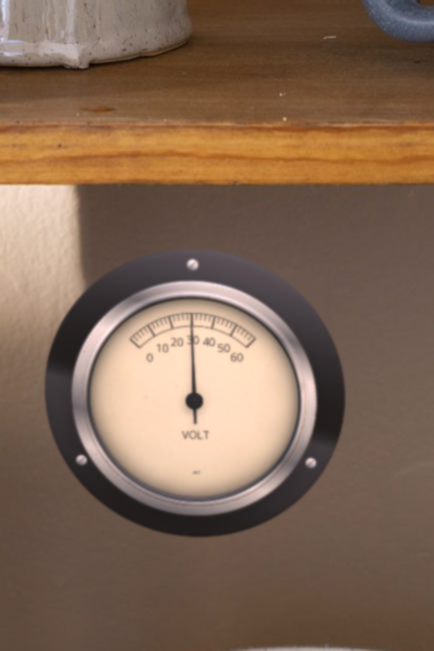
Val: 30 V
